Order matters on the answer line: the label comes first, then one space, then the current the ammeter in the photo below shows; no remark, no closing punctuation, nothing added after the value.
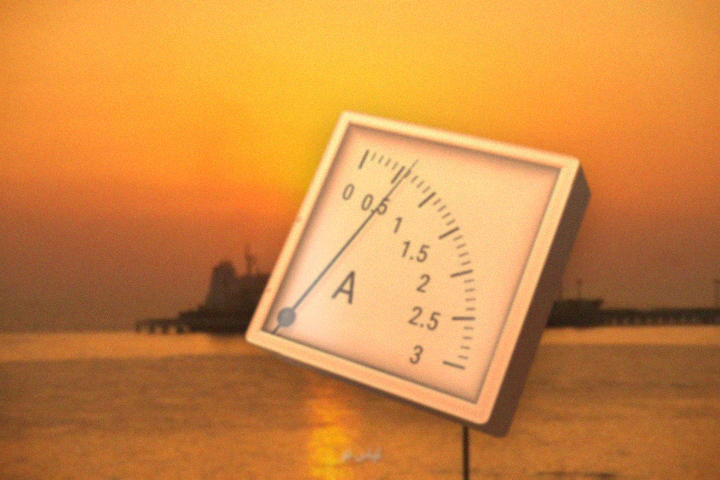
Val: 0.6 A
